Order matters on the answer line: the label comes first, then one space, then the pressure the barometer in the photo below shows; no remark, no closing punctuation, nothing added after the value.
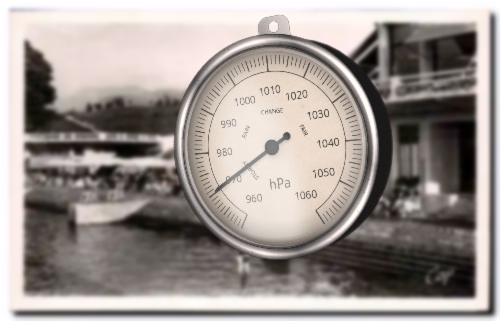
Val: 970 hPa
